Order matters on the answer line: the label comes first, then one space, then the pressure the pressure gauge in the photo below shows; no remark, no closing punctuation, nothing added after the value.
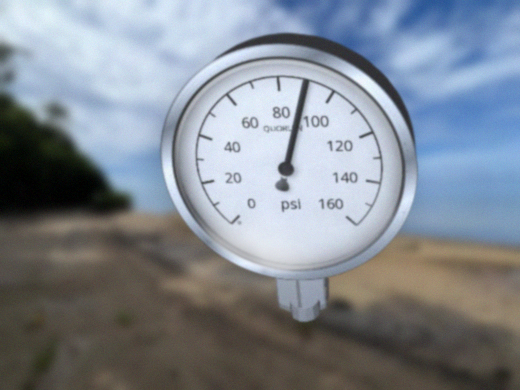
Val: 90 psi
